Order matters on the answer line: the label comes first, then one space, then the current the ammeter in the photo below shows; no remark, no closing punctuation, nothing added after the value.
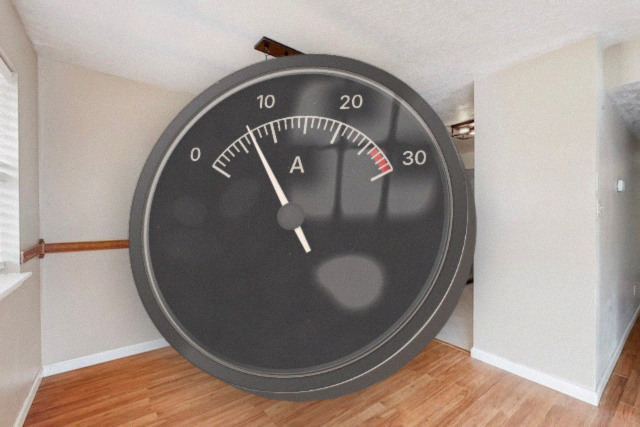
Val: 7 A
